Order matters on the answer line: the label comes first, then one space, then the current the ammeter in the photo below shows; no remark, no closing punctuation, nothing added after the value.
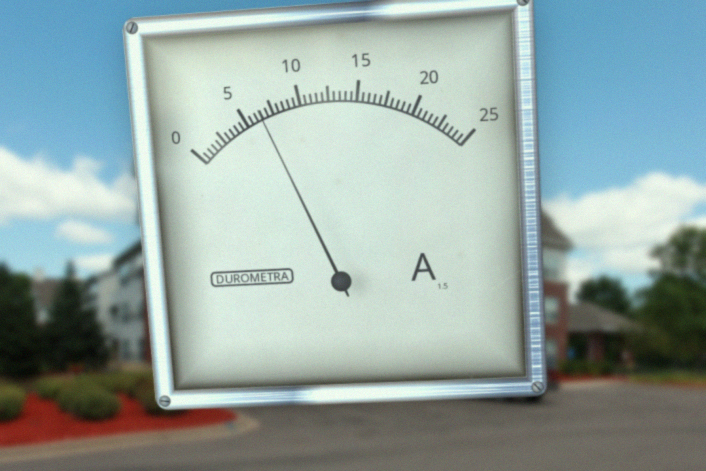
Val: 6.5 A
